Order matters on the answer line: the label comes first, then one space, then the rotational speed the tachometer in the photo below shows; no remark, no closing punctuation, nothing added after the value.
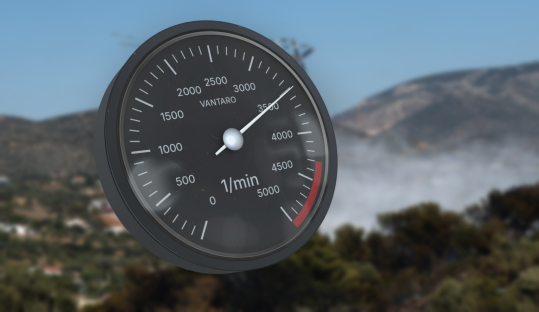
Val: 3500 rpm
